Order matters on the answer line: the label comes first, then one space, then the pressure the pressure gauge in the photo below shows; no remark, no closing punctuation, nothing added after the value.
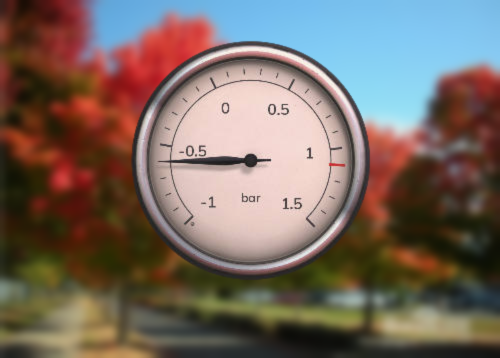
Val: -0.6 bar
